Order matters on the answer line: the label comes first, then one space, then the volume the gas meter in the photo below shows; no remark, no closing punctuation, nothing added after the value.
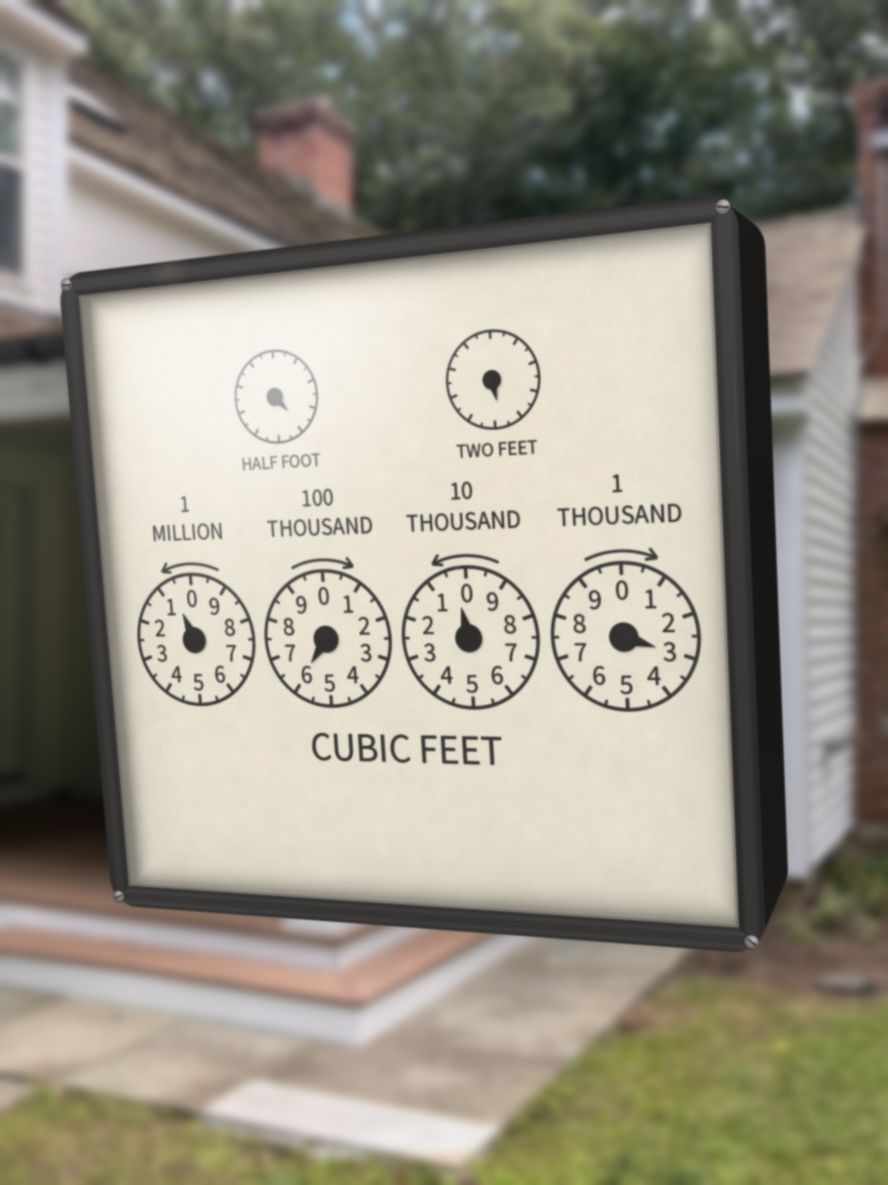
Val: 60300 ft³
